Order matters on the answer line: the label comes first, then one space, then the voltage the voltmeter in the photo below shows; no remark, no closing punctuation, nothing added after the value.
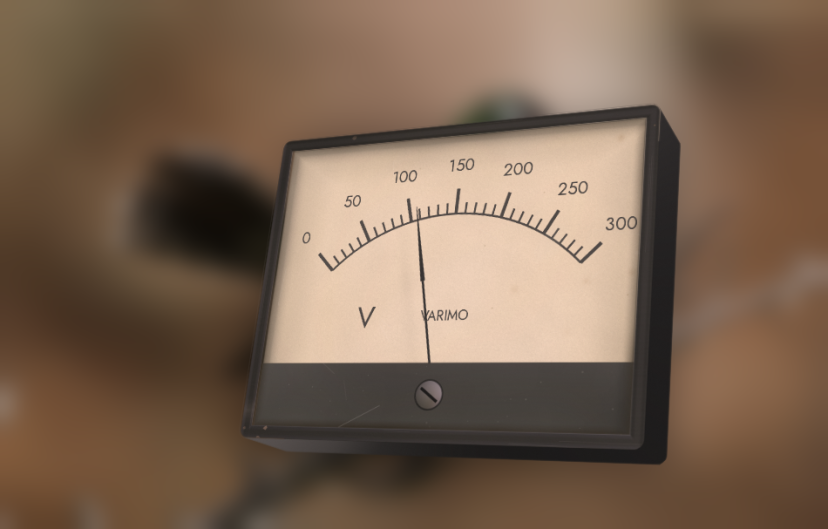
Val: 110 V
